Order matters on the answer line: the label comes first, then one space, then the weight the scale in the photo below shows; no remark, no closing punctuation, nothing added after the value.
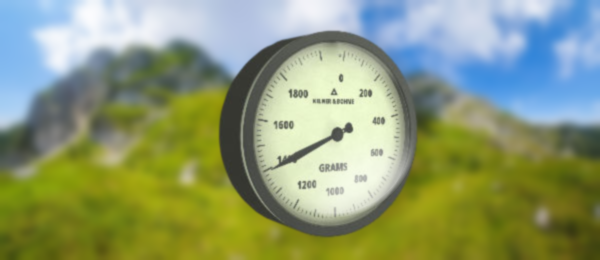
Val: 1400 g
